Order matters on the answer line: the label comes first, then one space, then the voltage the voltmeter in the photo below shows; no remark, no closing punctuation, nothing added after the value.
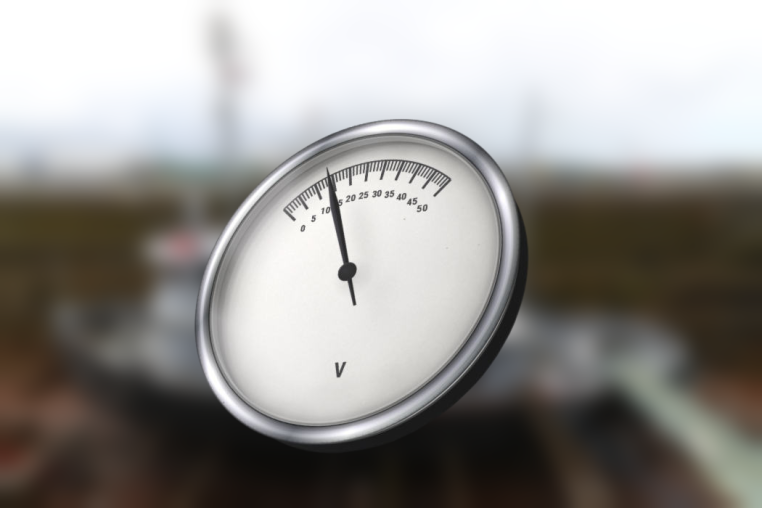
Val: 15 V
